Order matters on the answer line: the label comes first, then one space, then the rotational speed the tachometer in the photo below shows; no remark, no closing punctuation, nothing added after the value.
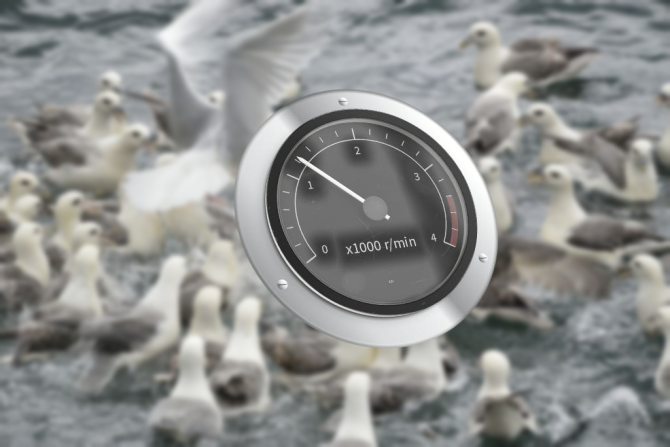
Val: 1200 rpm
